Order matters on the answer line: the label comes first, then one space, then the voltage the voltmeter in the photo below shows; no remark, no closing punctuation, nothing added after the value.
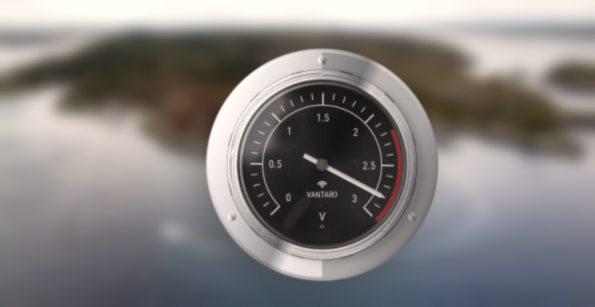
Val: 2.8 V
